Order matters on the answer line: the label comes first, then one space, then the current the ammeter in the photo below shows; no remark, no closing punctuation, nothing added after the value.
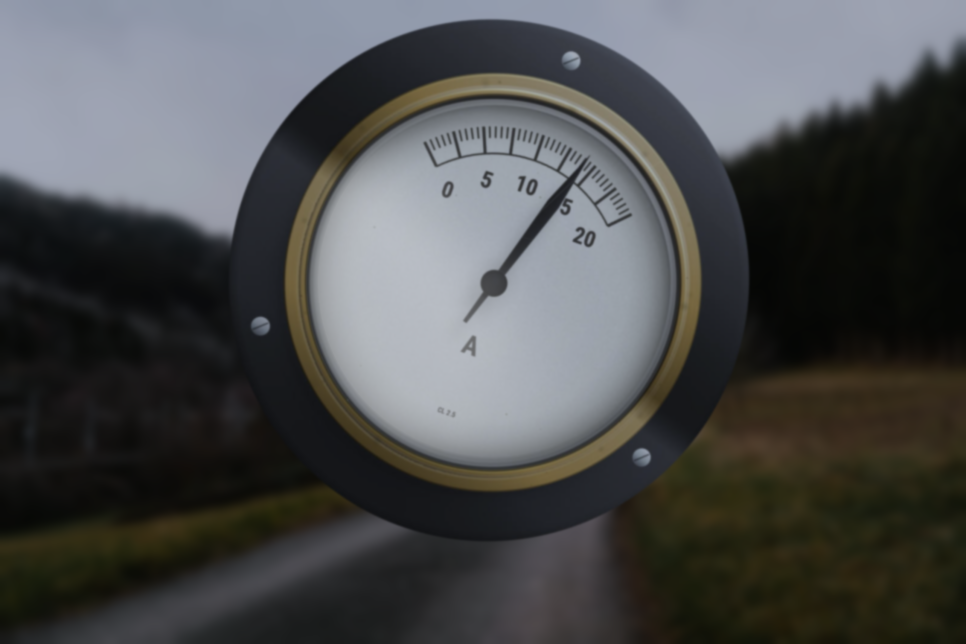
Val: 14 A
